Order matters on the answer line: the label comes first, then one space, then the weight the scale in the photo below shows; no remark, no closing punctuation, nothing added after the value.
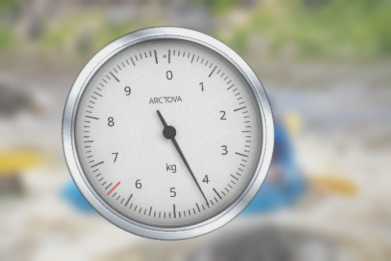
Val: 4.3 kg
